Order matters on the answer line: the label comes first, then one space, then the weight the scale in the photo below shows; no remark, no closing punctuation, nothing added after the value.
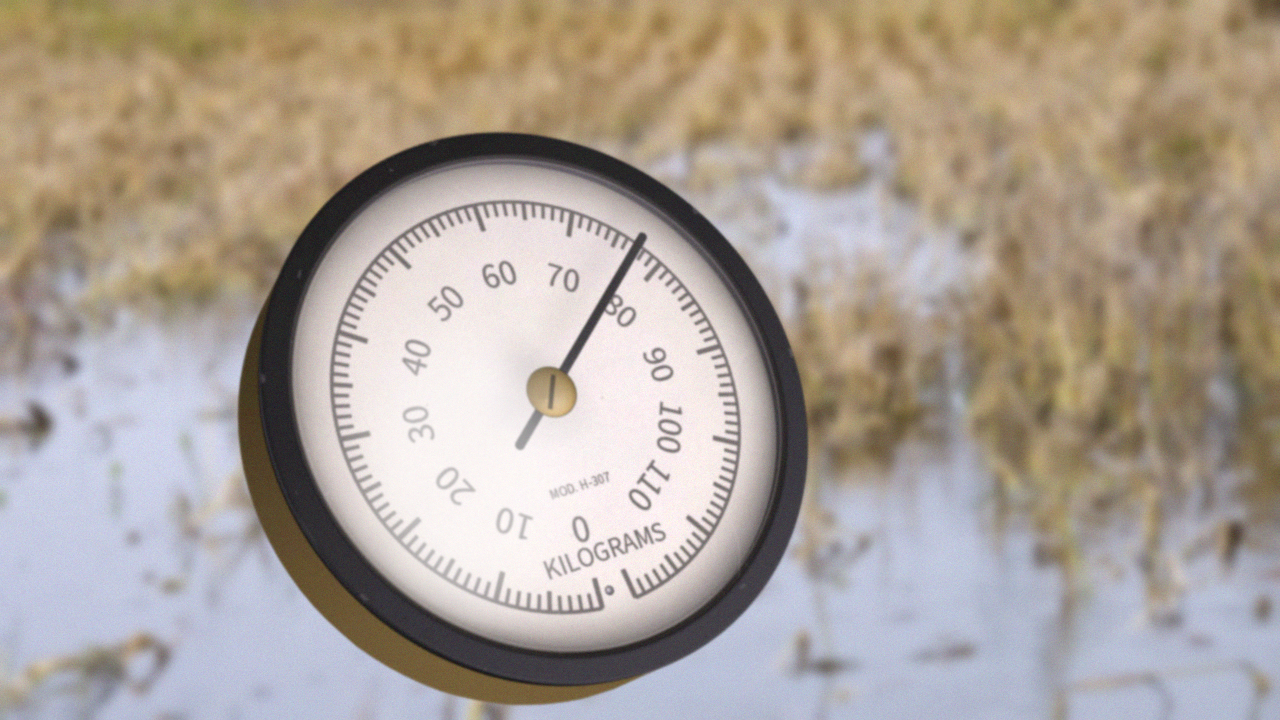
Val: 77 kg
